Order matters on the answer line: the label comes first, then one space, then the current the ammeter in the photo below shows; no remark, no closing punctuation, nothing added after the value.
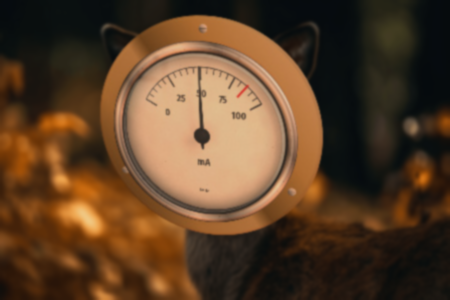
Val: 50 mA
